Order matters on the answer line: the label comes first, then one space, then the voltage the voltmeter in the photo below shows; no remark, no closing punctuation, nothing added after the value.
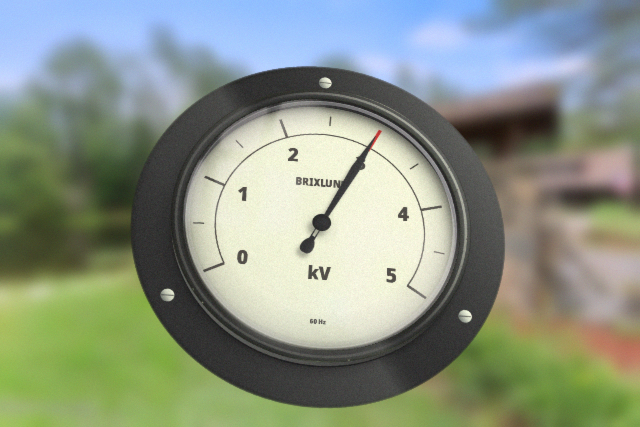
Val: 3 kV
